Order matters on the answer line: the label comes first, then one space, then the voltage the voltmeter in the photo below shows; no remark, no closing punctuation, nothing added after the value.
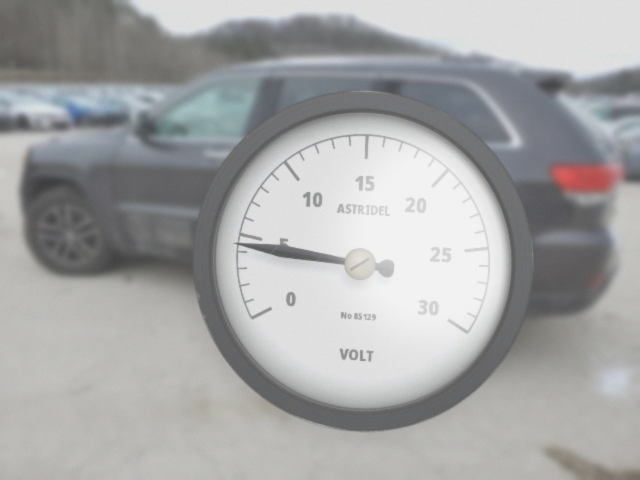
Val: 4.5 V
